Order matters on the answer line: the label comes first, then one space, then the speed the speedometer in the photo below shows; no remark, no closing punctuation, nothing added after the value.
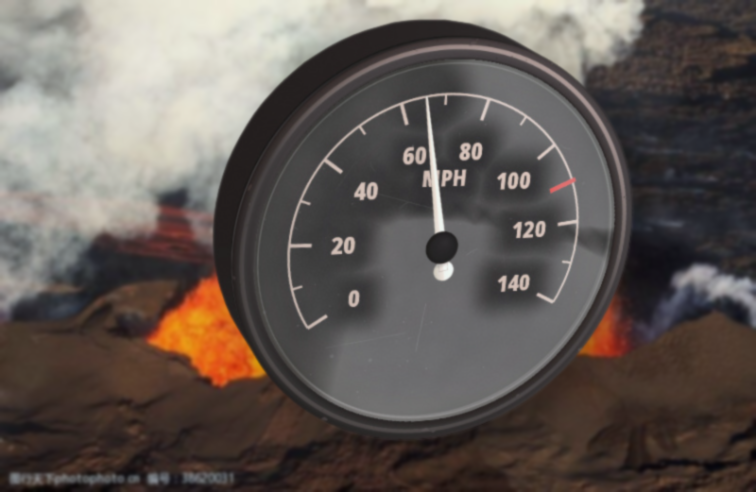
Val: 65 mph
